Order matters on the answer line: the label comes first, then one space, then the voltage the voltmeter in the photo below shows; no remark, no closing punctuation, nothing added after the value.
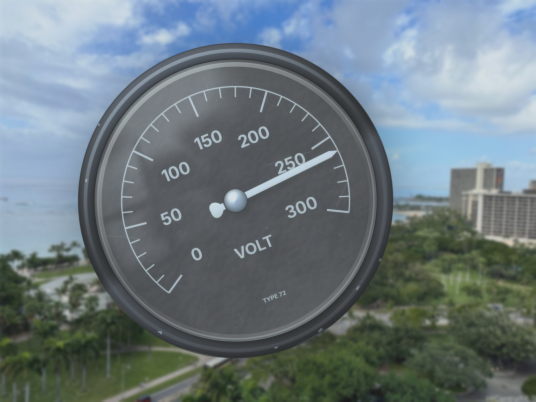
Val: 260 V
